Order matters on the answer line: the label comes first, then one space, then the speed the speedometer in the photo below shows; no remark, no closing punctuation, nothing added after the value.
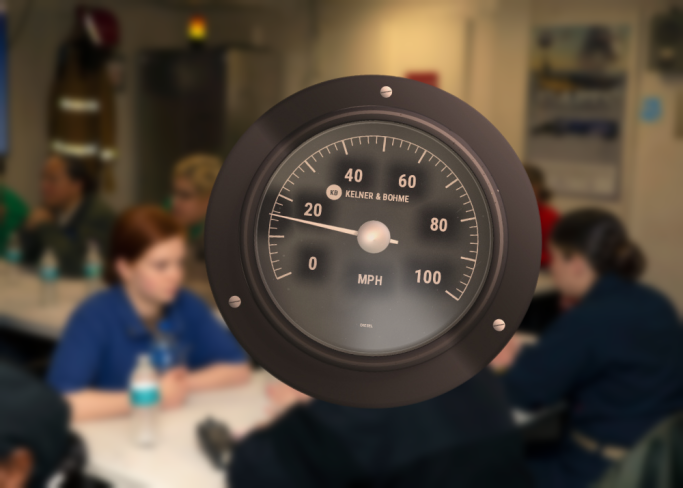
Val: 15 mph
